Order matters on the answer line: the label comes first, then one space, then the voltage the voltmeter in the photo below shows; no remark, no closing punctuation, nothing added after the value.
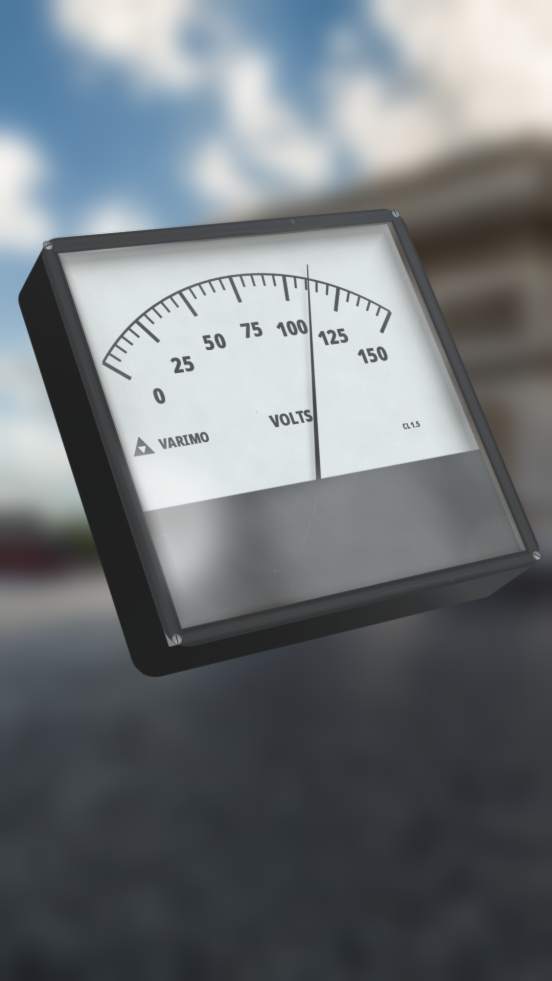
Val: 110 V
